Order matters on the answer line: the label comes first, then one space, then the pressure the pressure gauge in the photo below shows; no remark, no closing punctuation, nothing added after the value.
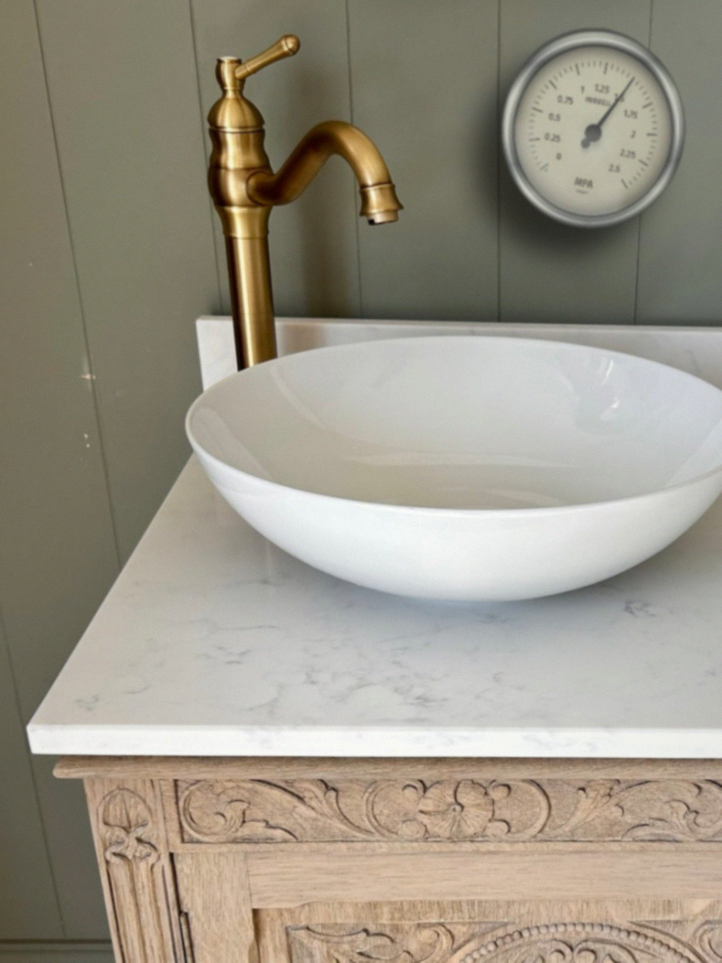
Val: 1.5 MPa
